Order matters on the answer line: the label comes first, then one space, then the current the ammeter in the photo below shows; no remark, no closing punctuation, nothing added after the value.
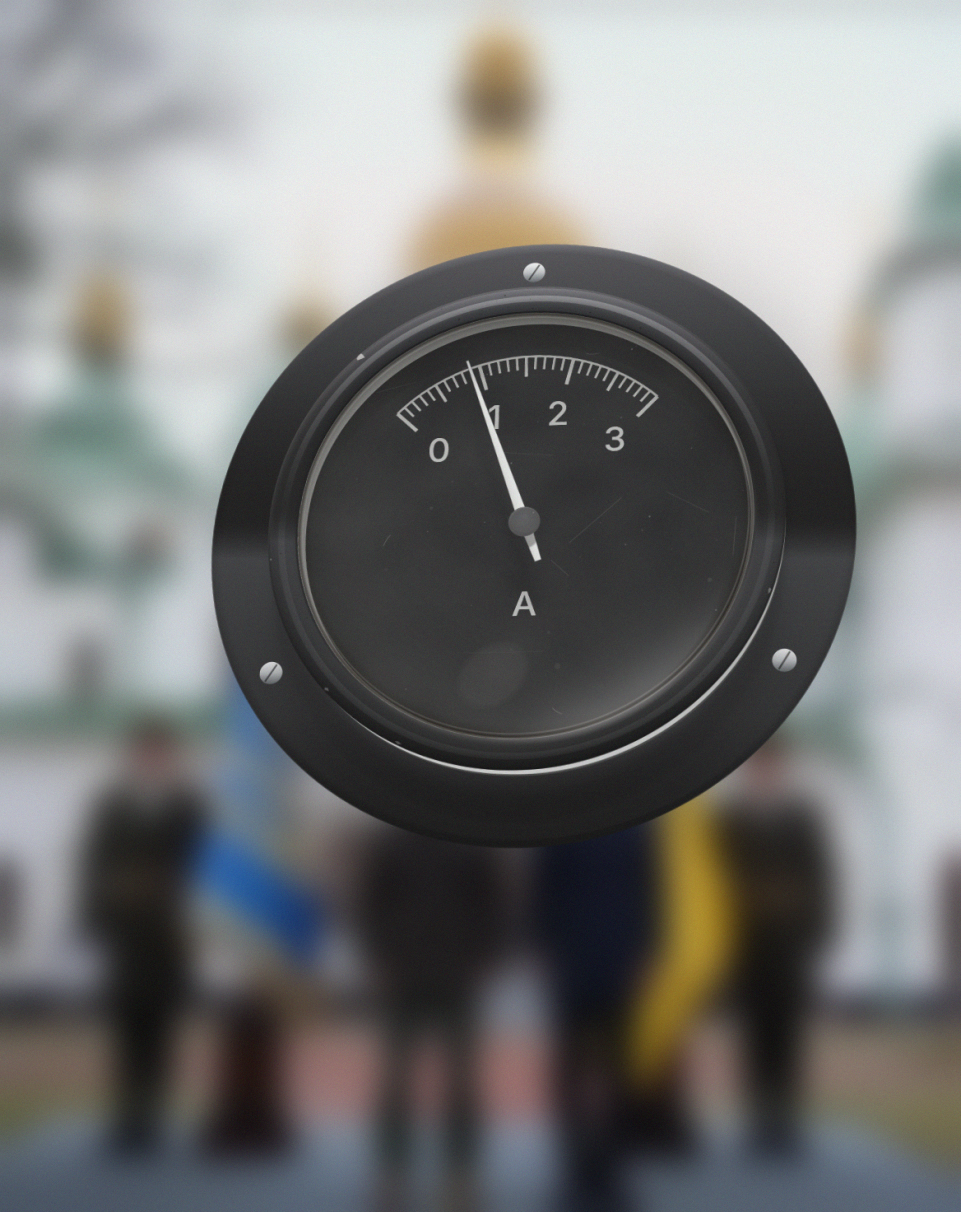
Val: 0.9 A
